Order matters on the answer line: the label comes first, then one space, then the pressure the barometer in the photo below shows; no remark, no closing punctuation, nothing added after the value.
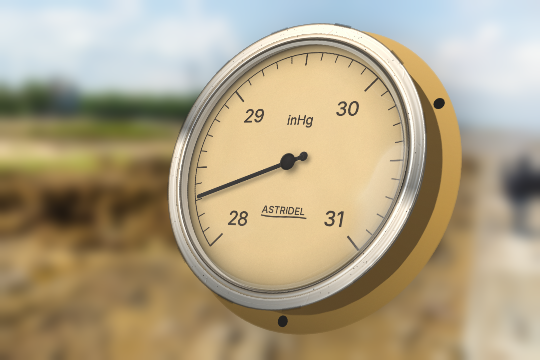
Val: 28.3 inHg
